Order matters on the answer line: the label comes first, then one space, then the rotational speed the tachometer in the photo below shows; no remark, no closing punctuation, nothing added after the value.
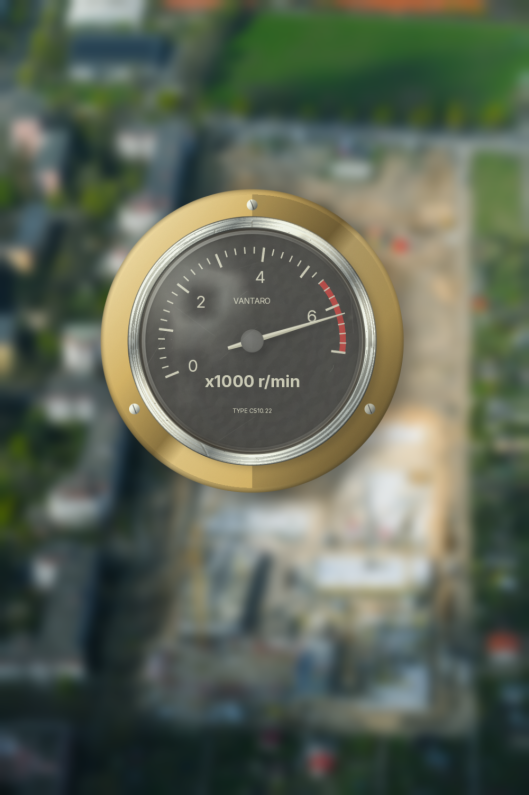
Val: 6200 rpm
